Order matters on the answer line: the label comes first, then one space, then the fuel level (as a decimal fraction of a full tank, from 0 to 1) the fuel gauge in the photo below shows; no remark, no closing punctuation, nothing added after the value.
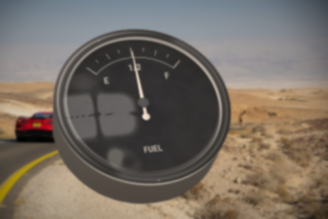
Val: 0.5
